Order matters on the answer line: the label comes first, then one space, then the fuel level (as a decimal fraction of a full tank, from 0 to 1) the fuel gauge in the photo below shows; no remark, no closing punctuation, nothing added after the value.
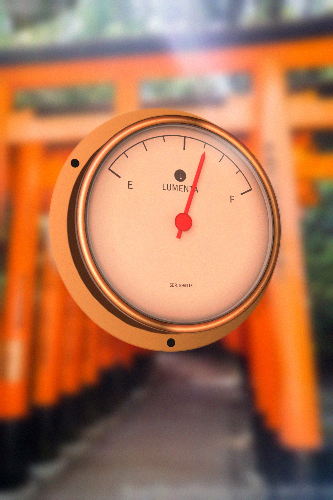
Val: 0.625
